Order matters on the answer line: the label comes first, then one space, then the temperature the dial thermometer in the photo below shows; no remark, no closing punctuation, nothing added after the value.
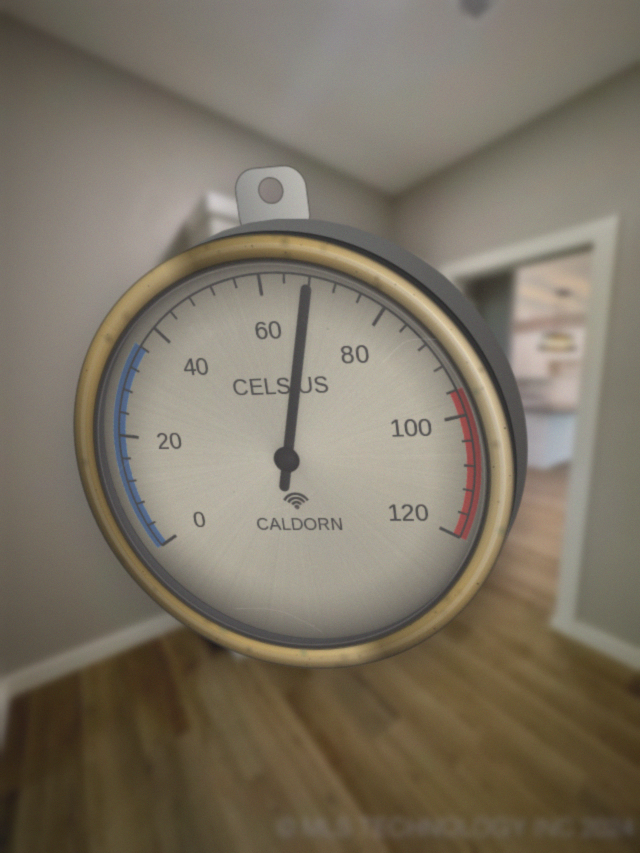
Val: 68 °C
